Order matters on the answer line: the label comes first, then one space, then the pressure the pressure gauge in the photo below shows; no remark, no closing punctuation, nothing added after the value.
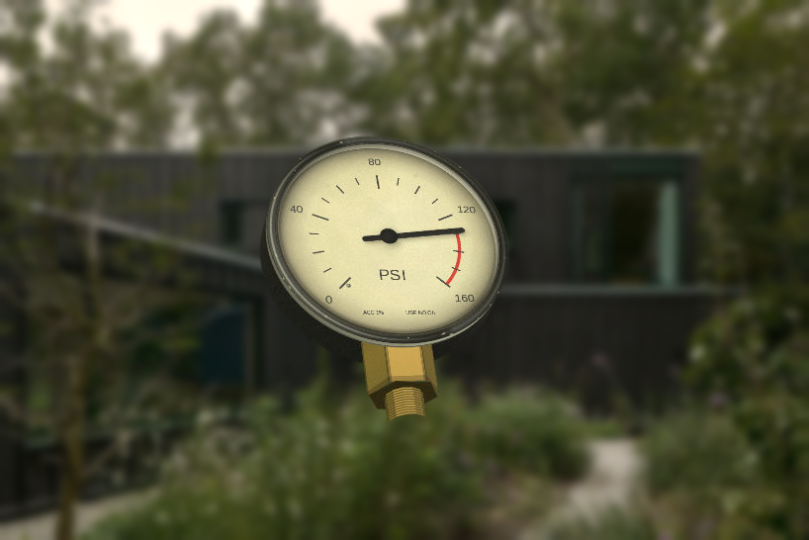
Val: 130 psi
